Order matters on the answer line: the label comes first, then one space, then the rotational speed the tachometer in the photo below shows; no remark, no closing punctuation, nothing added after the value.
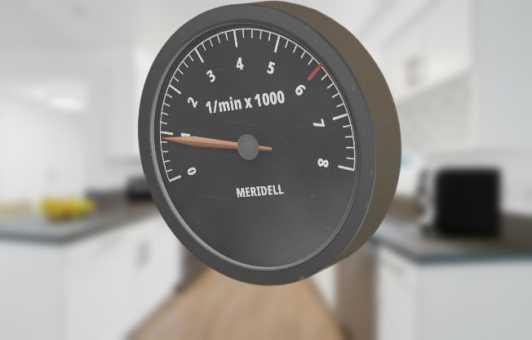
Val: 900 rpm
